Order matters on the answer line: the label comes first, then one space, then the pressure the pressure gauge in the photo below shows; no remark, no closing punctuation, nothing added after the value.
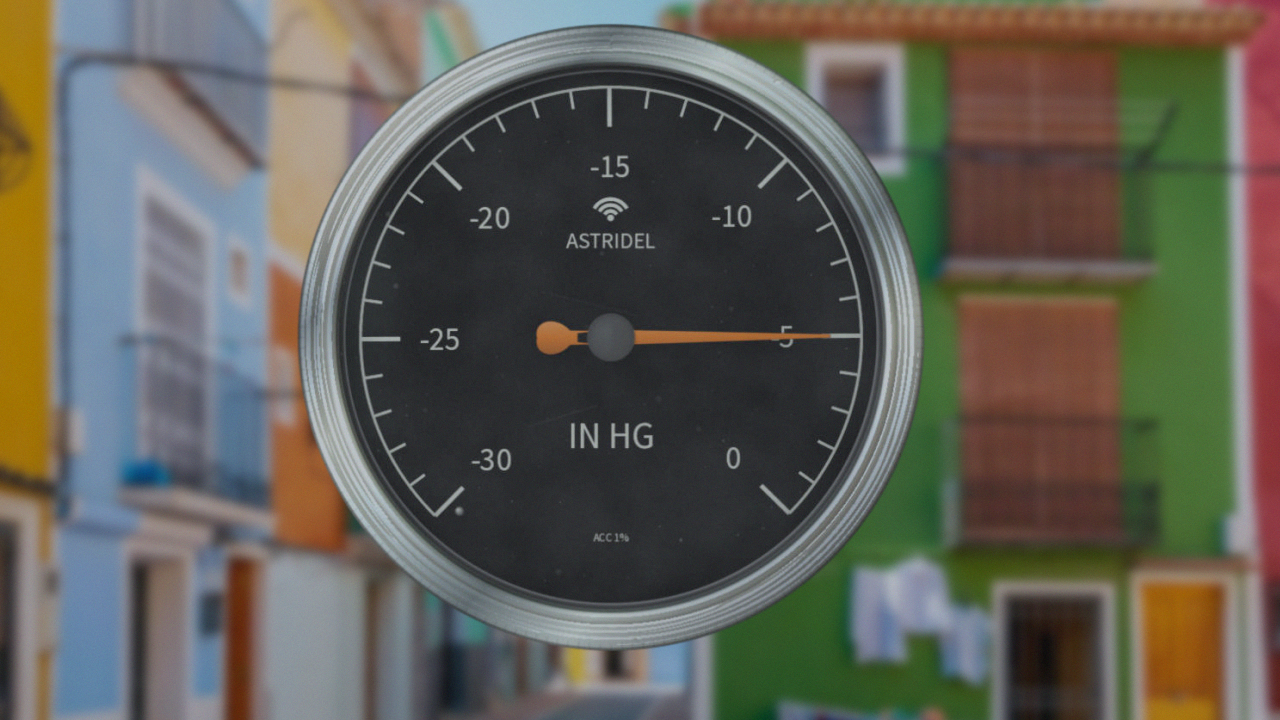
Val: -5 inHg
